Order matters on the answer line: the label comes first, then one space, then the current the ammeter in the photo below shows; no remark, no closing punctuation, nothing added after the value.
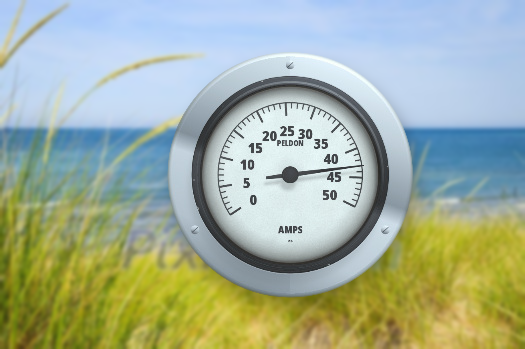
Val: 43 A
